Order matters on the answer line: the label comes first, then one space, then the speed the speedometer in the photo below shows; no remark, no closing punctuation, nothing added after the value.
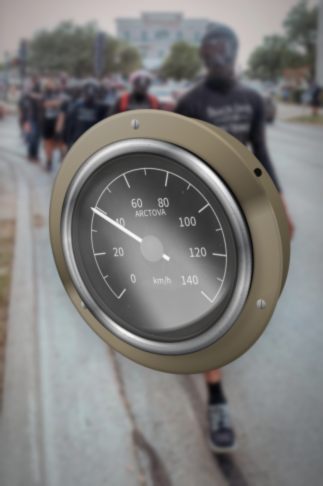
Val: 40 km/h
